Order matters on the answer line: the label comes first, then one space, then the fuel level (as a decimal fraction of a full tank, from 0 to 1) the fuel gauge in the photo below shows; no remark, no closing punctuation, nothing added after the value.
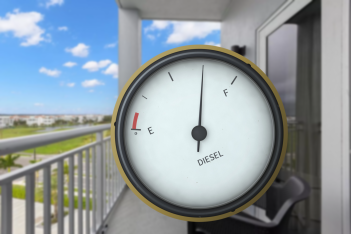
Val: 0.75
